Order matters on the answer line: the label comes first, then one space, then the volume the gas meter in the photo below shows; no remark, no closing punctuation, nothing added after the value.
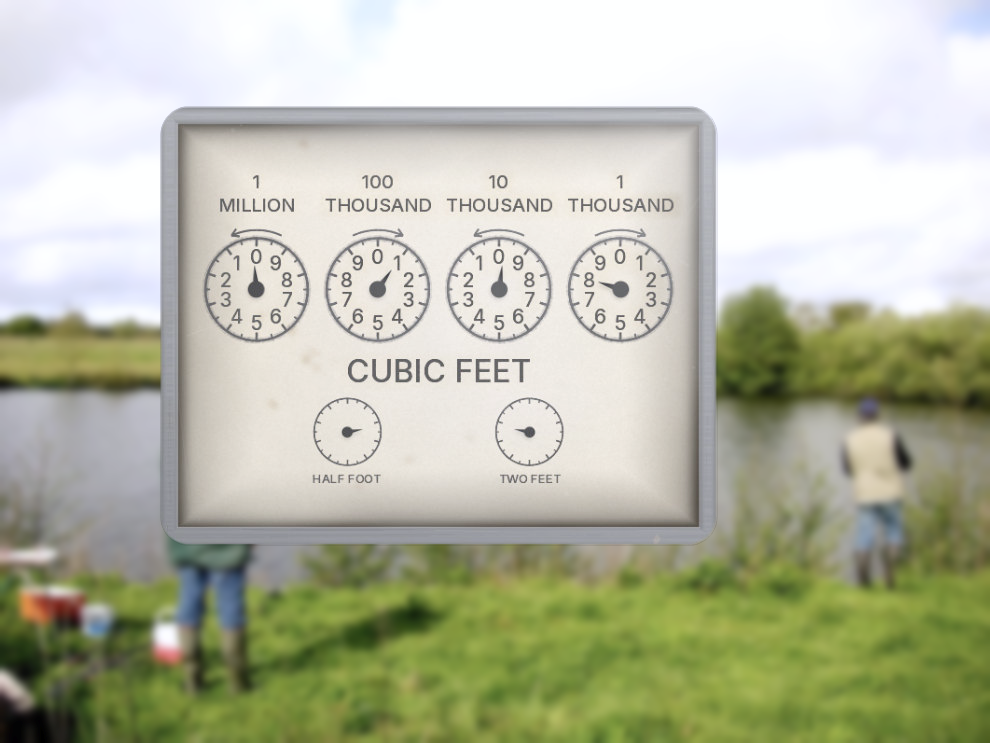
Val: 9800 ft³
